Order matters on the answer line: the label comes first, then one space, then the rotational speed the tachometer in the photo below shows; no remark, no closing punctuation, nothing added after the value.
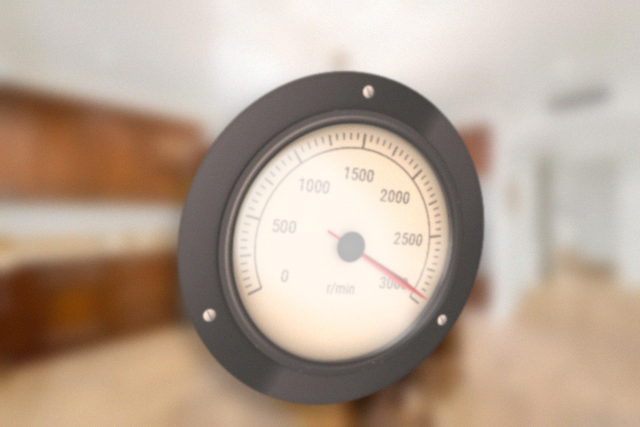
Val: 2950 rpm
